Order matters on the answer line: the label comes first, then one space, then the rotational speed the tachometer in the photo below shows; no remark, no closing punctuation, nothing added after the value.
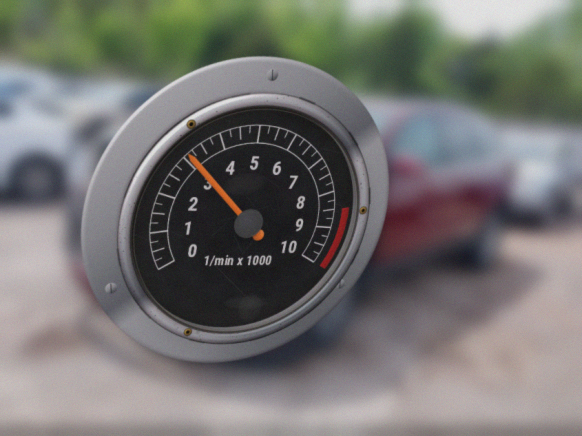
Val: 3125 rpm
